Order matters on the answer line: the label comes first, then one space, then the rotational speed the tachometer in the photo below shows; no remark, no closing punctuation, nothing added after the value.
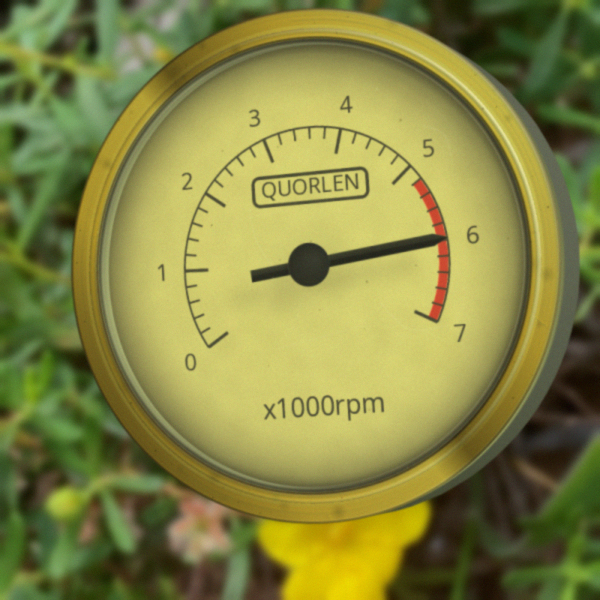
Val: 6000 rpm
